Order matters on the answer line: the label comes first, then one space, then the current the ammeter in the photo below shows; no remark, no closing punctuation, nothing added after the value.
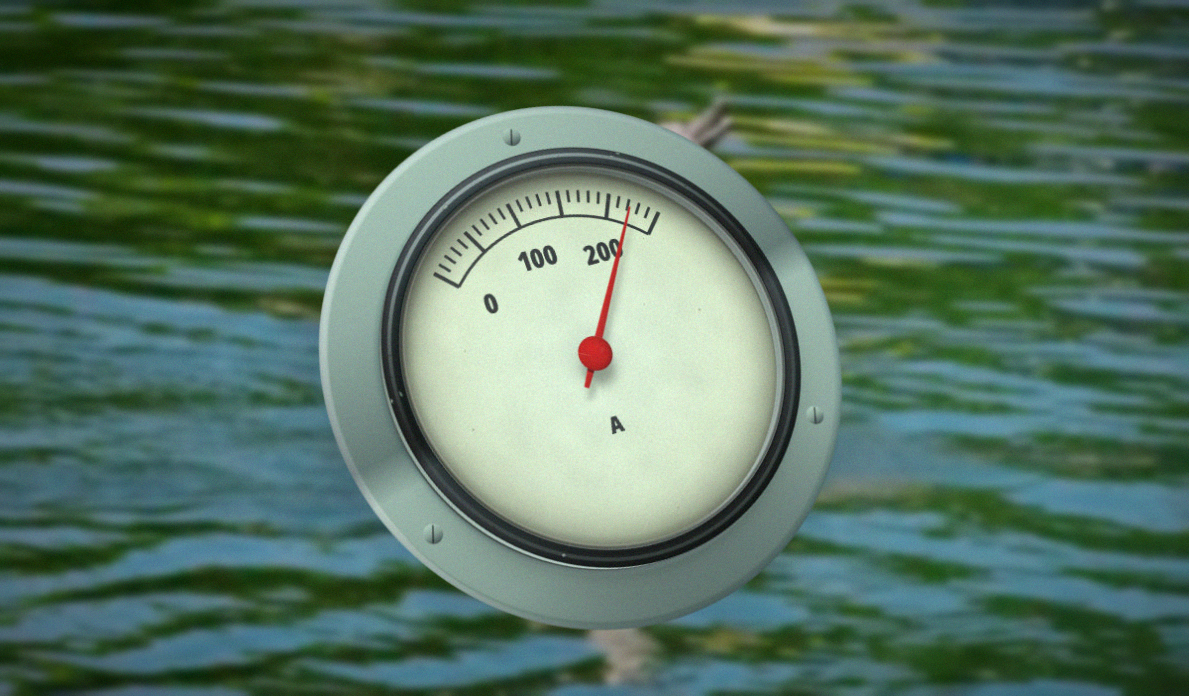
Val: 220 A
